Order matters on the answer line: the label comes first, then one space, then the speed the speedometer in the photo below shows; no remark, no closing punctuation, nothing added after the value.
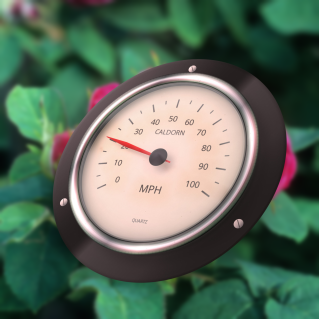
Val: 20 mph
